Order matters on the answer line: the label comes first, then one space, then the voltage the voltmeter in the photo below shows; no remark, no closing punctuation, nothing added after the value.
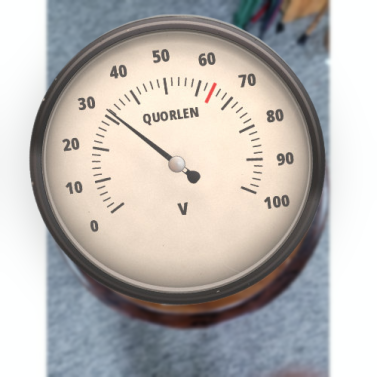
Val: 32 V
